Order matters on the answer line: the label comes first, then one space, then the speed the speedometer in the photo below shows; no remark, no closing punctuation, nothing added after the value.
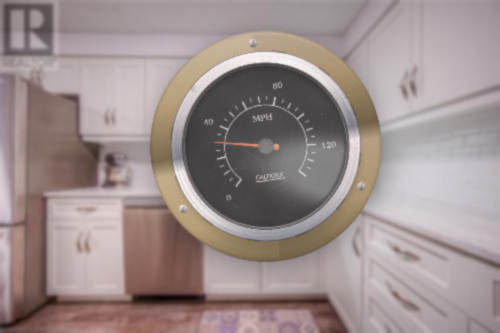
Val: 30 mph
